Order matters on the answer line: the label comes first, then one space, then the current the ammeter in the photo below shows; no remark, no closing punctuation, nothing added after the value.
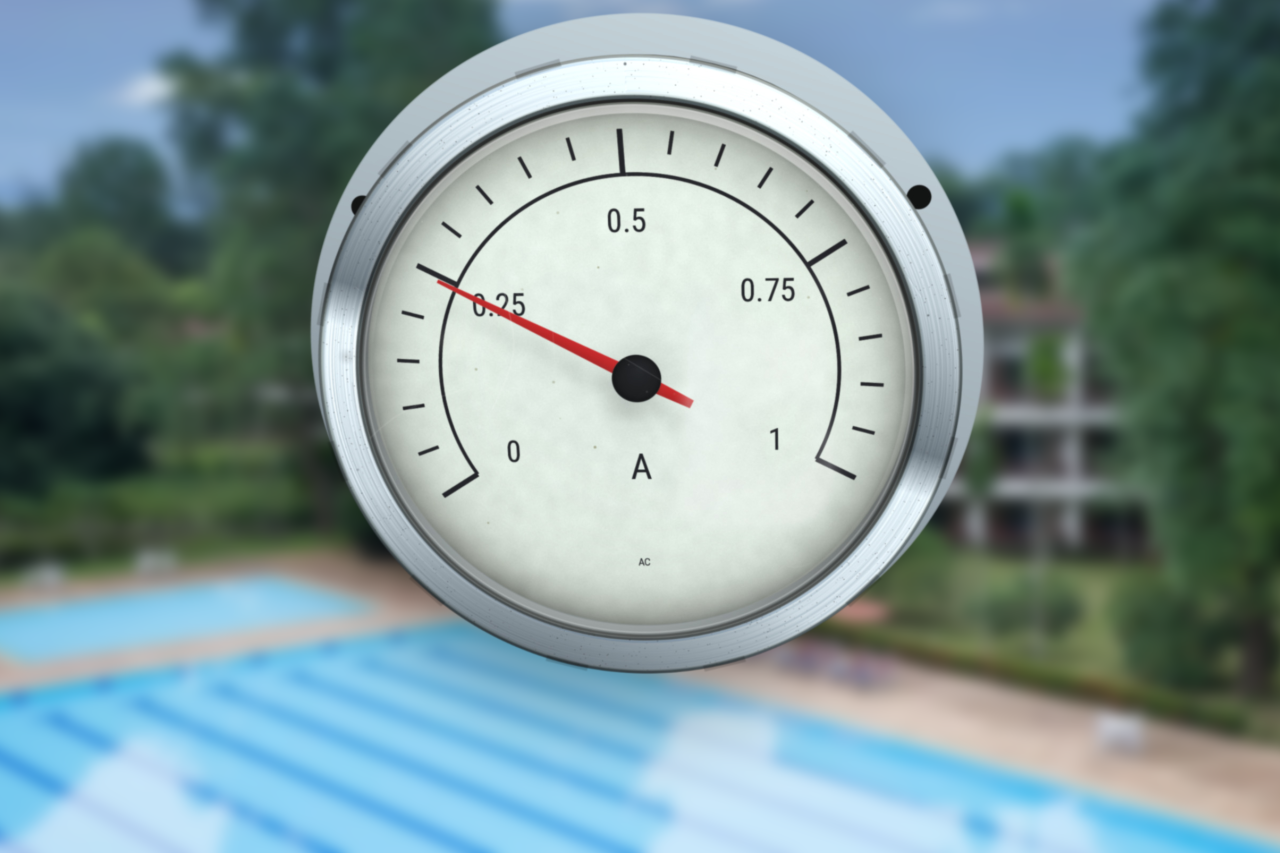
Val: 0.25 A
